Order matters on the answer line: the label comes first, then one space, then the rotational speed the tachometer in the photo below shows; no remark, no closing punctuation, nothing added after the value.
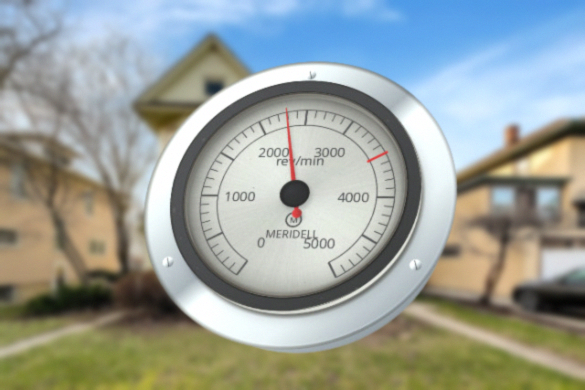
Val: 2300 rpm
